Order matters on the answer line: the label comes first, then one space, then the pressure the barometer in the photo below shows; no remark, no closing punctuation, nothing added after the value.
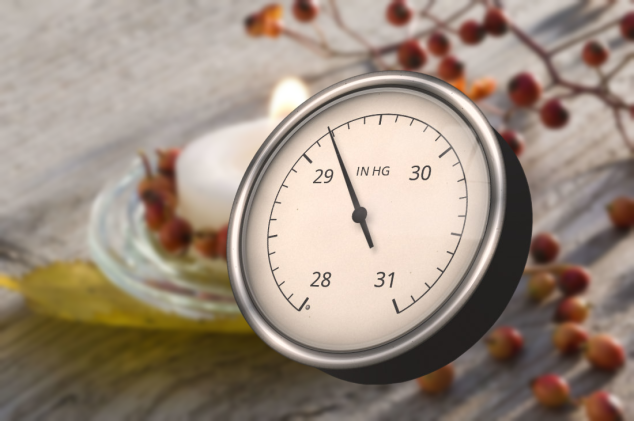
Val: 29.2 inHg
